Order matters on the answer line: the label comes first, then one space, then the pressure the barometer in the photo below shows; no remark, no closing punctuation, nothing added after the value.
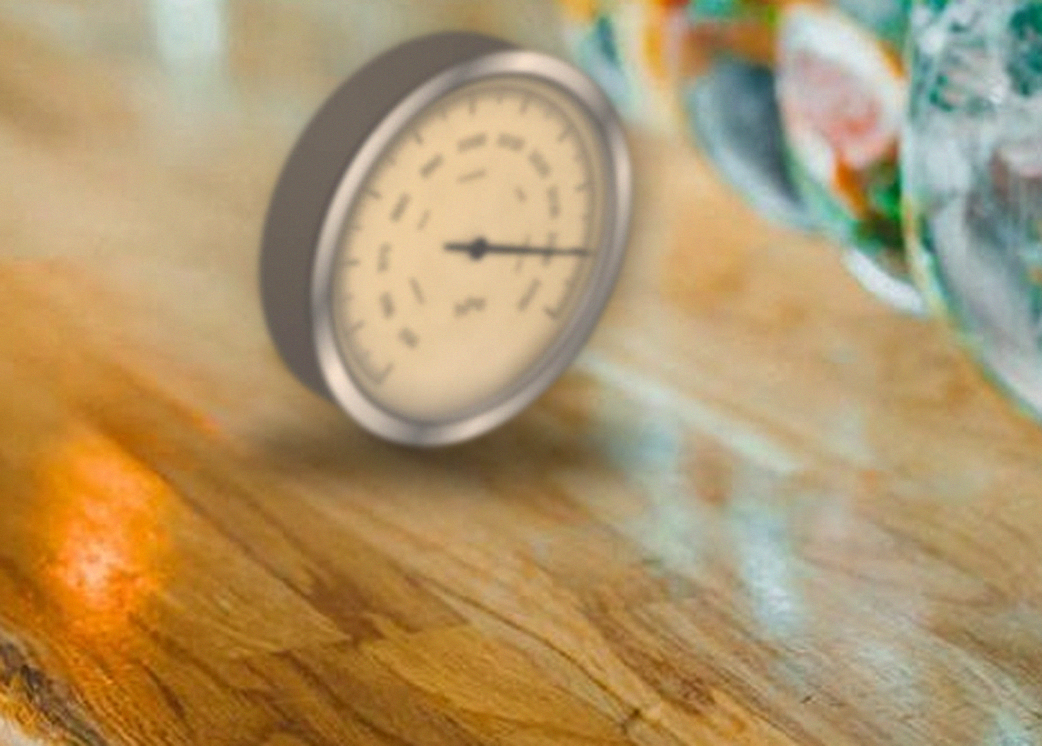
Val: 1040 hPa
